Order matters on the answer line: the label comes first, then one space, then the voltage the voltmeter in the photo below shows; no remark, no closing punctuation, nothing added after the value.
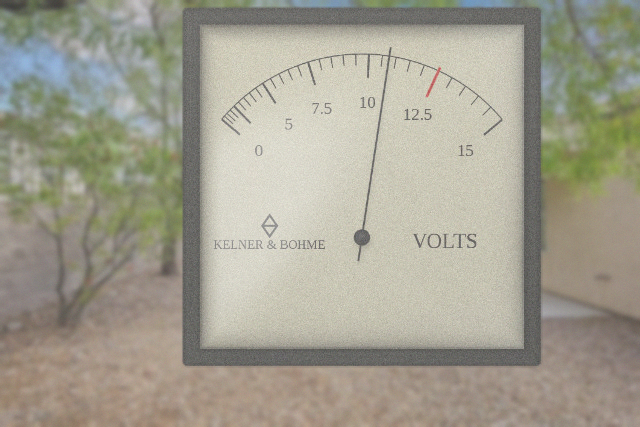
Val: 10.75 V
